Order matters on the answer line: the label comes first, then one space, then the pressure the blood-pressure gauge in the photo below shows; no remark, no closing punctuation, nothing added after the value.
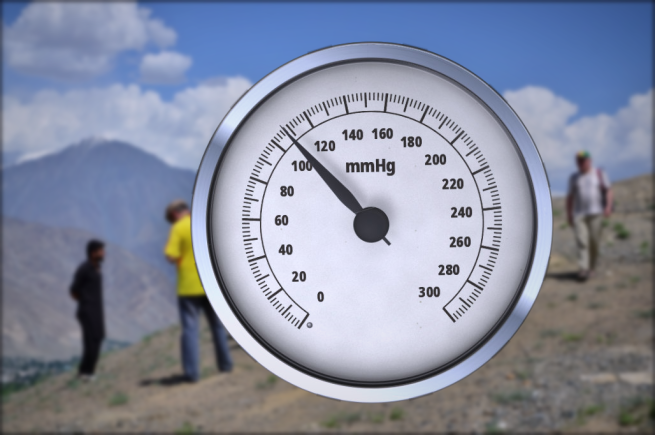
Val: 108 mmHg
